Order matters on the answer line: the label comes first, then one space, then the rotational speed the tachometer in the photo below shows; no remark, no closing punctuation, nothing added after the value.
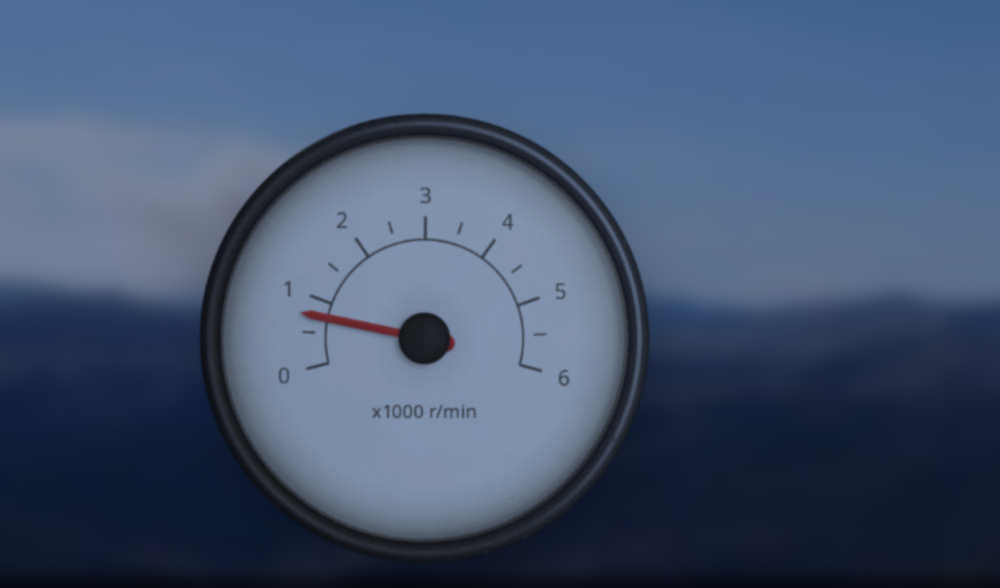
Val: 750 rpm
